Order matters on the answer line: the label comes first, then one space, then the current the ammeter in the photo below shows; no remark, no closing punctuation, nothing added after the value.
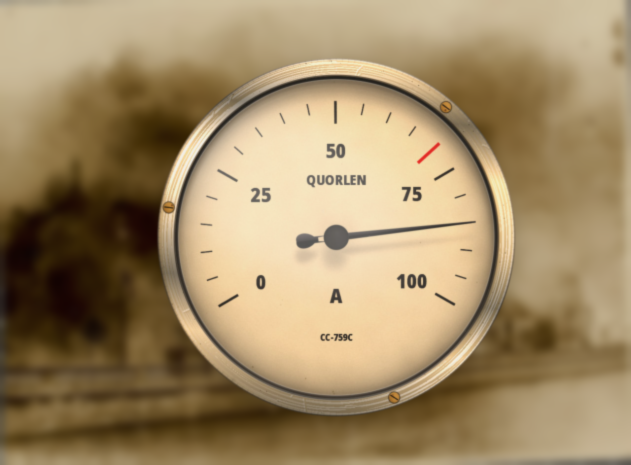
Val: 85 A
